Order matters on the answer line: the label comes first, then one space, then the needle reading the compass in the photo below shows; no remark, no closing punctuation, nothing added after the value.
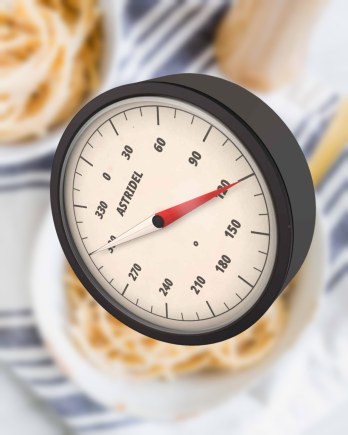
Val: 120 °
